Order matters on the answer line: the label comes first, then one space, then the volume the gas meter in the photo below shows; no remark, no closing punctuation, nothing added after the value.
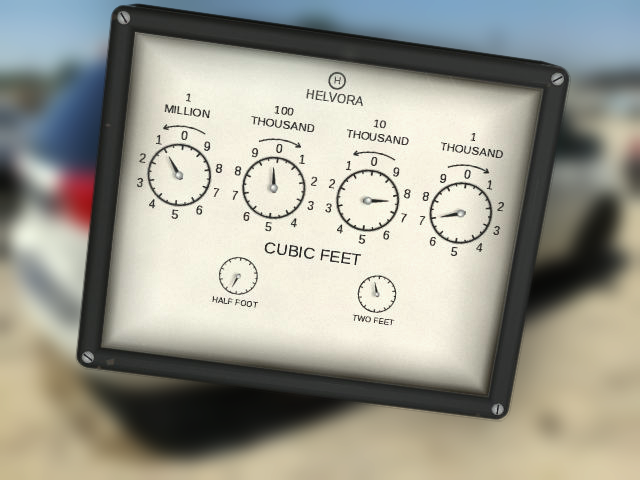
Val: 97700 ft³
